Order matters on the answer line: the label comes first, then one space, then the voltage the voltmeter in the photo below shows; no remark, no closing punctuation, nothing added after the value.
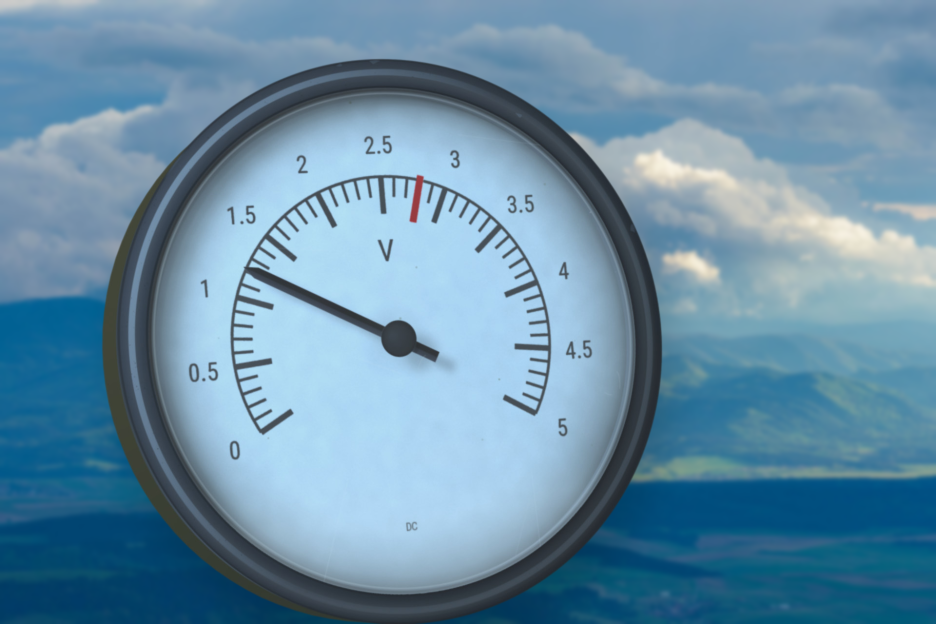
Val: 1.2 V
